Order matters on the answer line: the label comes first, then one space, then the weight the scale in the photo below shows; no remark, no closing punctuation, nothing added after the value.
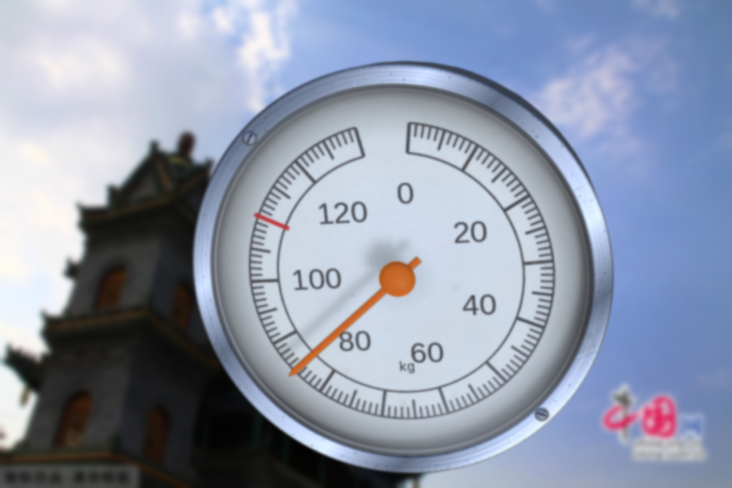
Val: 85 kg
